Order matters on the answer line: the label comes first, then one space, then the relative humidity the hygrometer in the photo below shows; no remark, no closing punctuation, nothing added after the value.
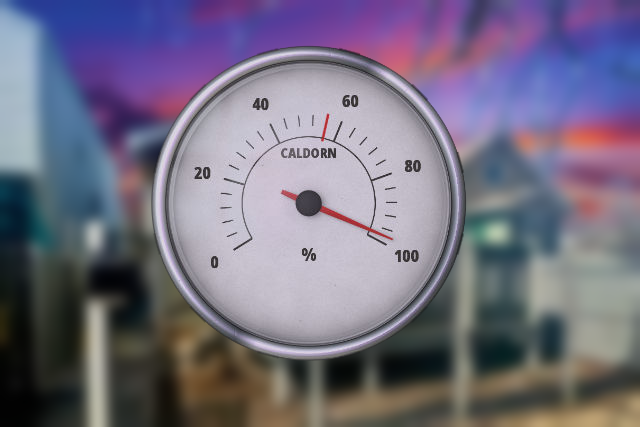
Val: 98 %
